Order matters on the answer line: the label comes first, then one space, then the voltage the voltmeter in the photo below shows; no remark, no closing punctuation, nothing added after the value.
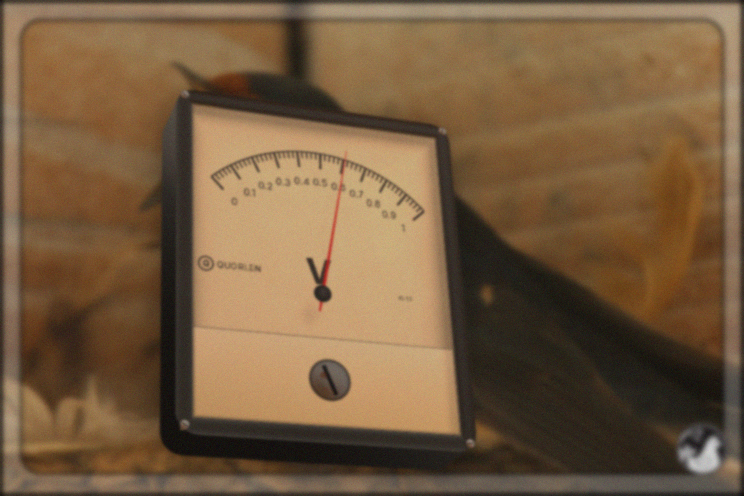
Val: 0.6 V
